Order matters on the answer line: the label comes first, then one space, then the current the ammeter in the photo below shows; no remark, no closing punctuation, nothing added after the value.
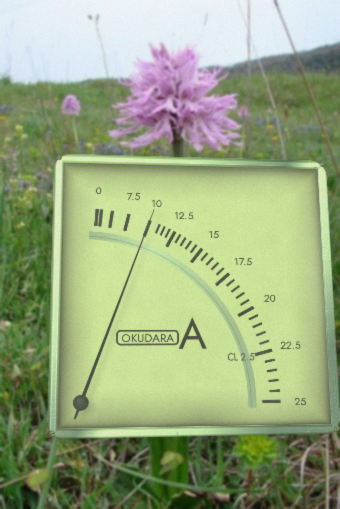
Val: 10 A
